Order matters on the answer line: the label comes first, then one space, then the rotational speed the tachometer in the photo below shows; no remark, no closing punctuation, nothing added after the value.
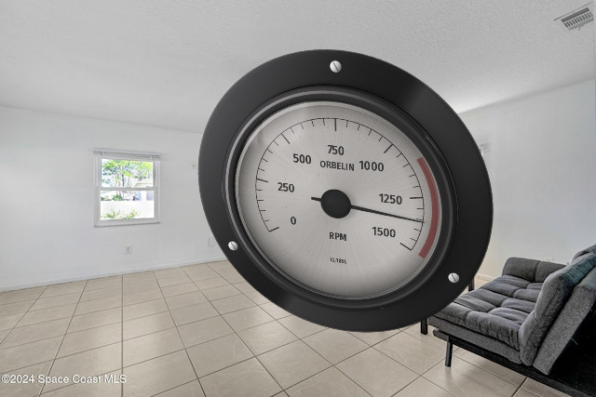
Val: 1350 rpm
